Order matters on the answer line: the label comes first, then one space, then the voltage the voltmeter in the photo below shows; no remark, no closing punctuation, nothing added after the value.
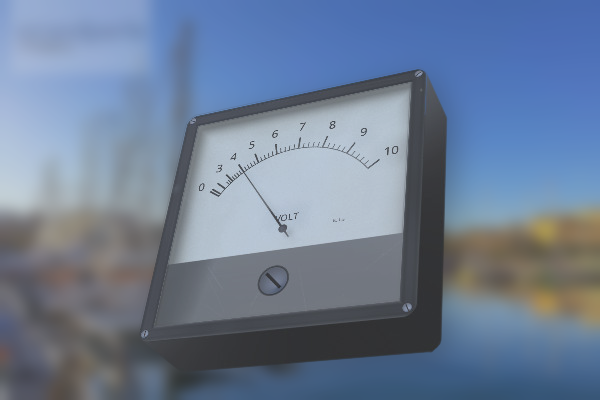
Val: 4 V
